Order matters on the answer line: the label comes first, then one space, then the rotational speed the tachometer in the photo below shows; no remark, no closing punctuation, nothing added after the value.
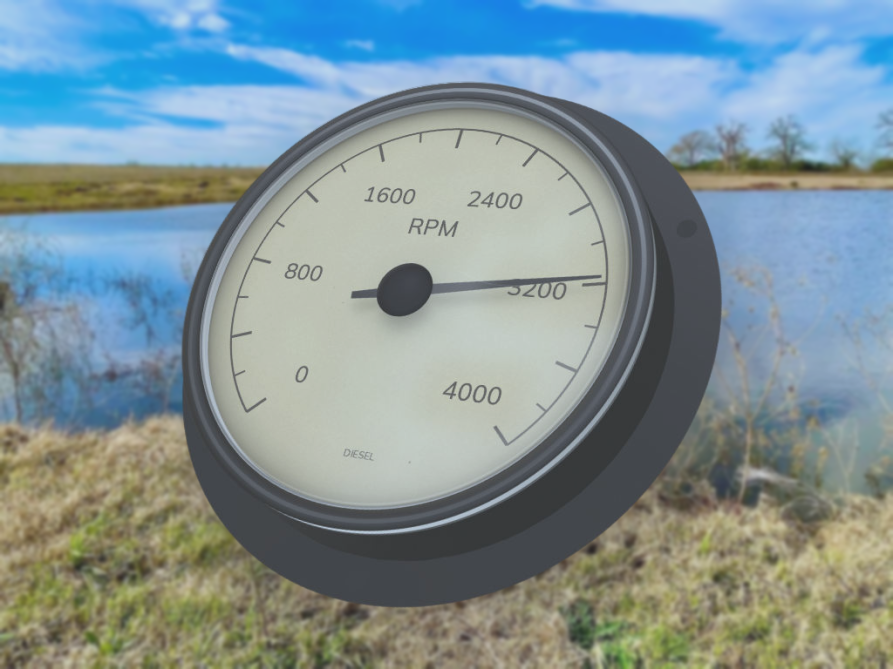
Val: 3200 rpm
